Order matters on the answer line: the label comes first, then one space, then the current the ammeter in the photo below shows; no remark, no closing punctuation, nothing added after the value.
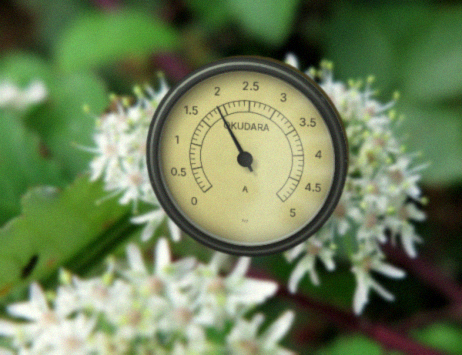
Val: 1.9 A
